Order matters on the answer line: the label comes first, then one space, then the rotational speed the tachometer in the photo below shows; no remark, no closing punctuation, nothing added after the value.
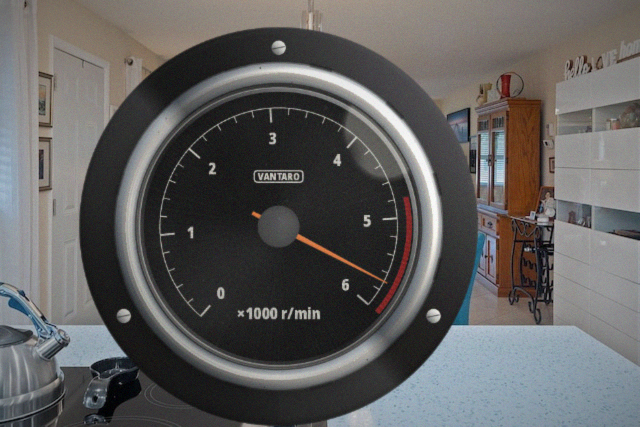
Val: 5700 rpm
